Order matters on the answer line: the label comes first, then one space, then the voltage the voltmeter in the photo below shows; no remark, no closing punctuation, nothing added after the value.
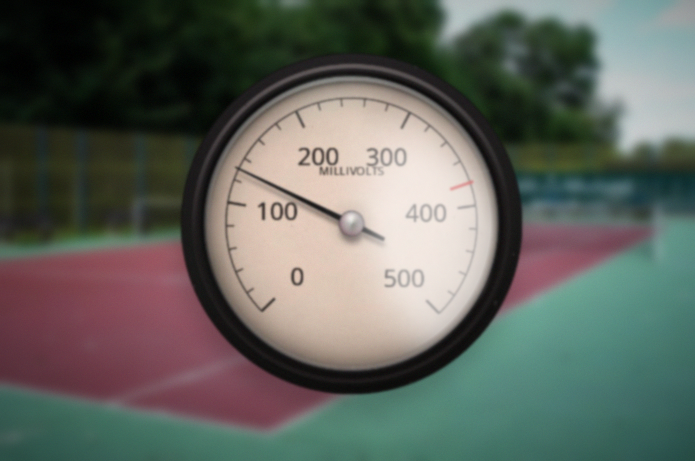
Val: 130 mV
